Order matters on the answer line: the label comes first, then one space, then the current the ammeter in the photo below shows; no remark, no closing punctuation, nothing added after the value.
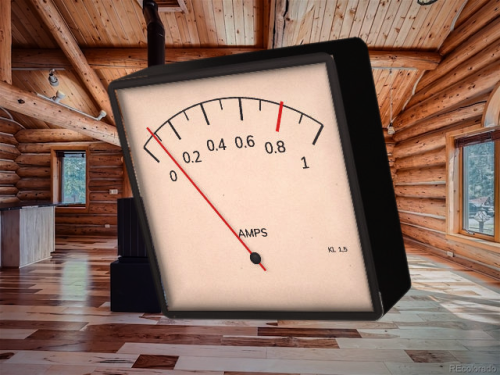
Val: 0.1 A
